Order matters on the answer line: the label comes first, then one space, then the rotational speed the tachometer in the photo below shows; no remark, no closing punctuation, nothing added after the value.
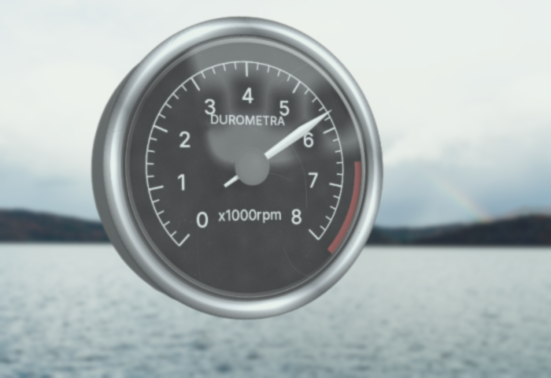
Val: 5700 rpm
